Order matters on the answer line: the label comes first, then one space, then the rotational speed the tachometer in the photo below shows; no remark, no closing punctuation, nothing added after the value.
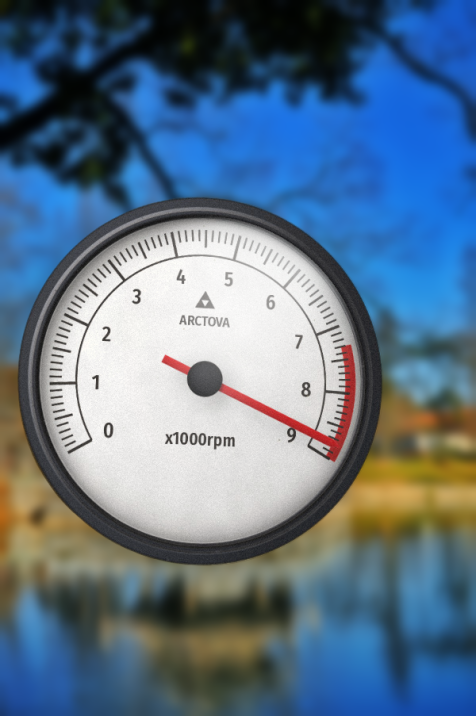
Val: 8800 rpm
